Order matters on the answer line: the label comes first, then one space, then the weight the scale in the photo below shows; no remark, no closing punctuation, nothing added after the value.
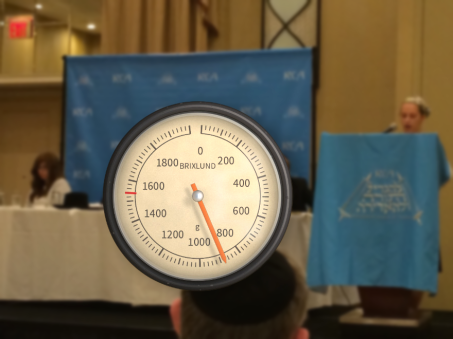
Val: 880 g
